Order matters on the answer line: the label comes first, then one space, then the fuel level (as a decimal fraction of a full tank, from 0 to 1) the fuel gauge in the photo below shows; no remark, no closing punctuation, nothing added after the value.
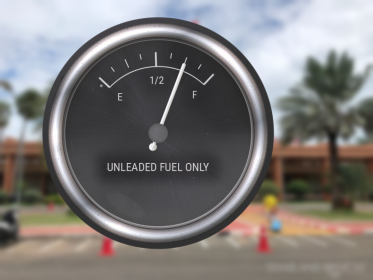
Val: 0.75
